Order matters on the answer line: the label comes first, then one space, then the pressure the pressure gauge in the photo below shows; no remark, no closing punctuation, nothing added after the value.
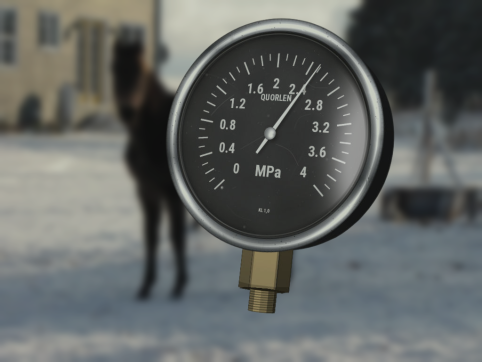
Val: 2.5 MPa
